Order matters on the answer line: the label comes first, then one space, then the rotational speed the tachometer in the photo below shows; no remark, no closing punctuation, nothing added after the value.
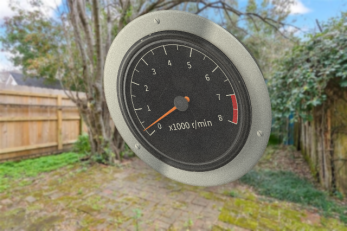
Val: 250 rpm
